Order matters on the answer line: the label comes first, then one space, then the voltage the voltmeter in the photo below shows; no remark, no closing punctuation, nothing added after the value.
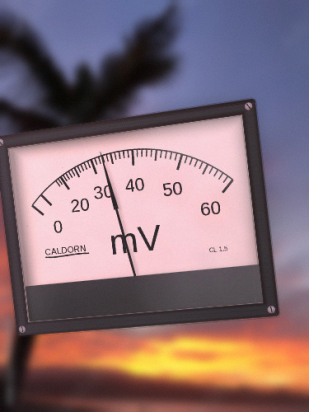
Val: 33 mV
